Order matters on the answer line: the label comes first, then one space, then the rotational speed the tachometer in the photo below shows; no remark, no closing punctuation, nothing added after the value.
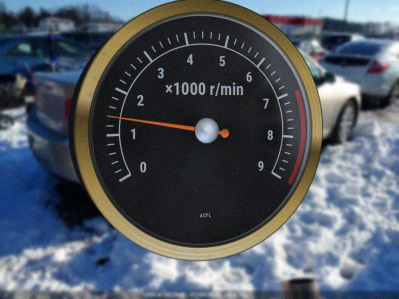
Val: 1400 rpm
